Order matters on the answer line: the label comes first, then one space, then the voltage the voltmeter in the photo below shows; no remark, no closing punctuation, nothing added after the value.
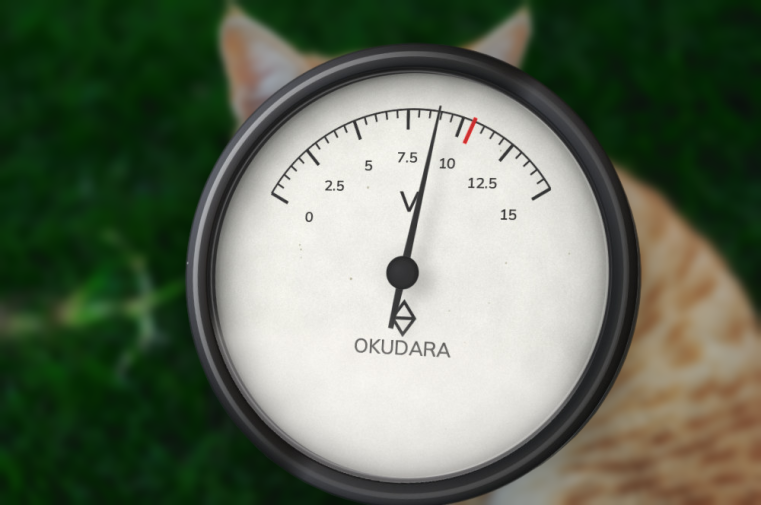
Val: 9 V
